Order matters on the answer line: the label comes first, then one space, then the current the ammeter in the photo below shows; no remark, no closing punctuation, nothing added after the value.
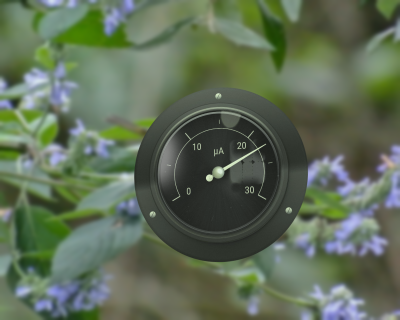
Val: 22.5 µA
